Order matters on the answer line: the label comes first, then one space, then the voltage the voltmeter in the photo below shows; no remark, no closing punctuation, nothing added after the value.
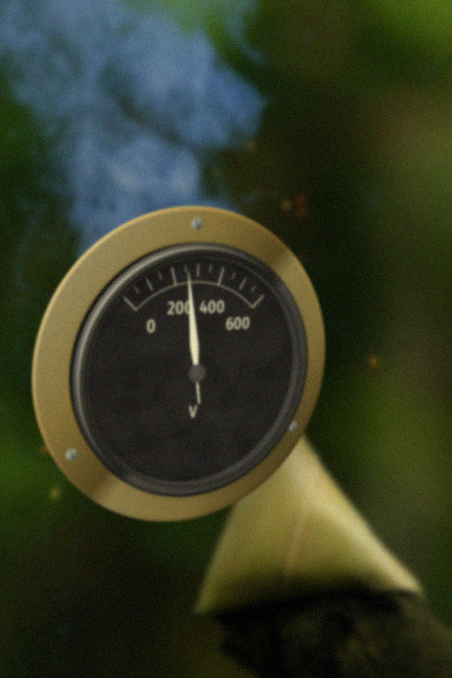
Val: 250 V
